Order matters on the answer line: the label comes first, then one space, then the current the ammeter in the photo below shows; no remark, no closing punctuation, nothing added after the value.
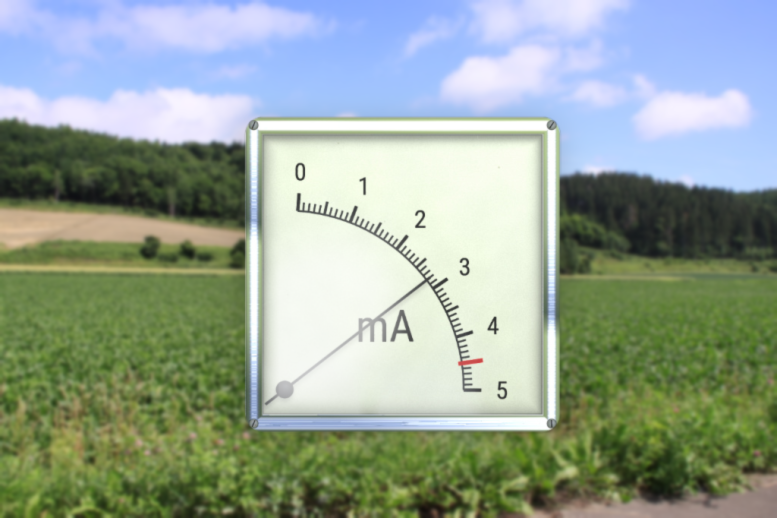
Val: 2.8 mA
